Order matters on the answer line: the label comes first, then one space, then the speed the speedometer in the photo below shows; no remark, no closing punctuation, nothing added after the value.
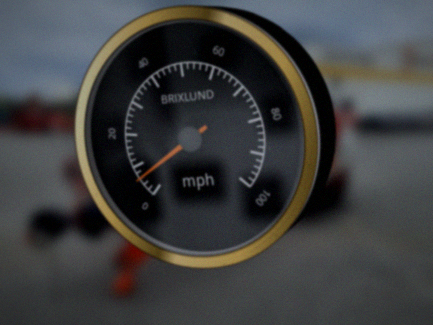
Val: 6 mph
